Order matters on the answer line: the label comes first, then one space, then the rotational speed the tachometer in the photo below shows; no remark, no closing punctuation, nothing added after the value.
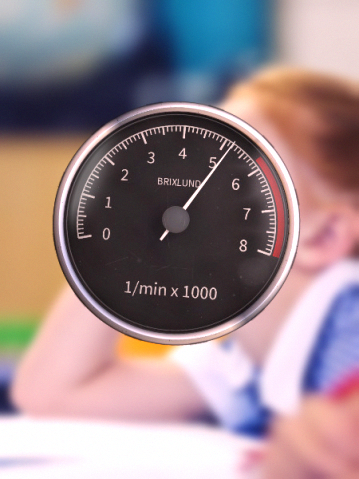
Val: 5200 rpm
